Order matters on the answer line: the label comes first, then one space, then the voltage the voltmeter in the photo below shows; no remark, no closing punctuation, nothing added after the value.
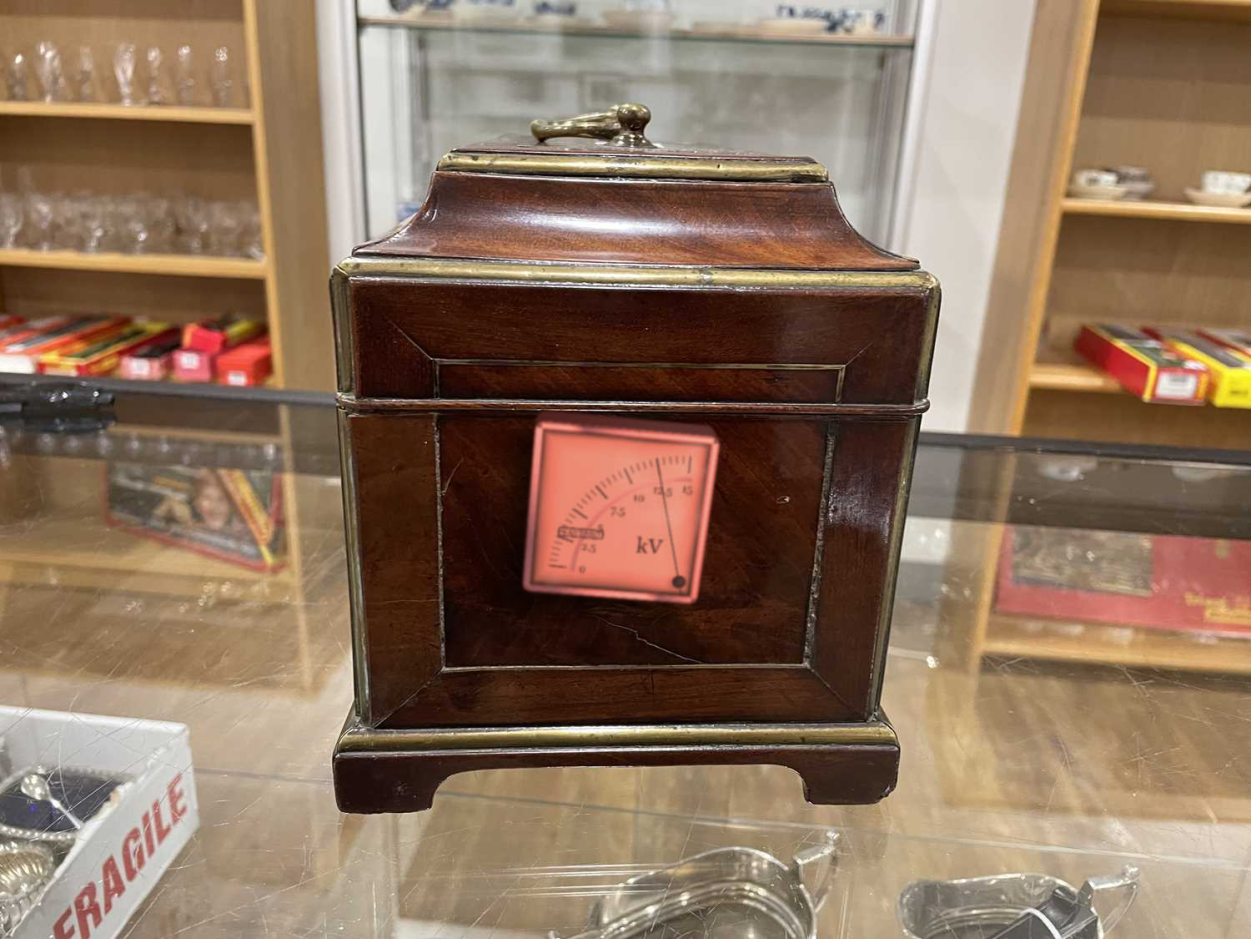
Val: 12.5 kV
